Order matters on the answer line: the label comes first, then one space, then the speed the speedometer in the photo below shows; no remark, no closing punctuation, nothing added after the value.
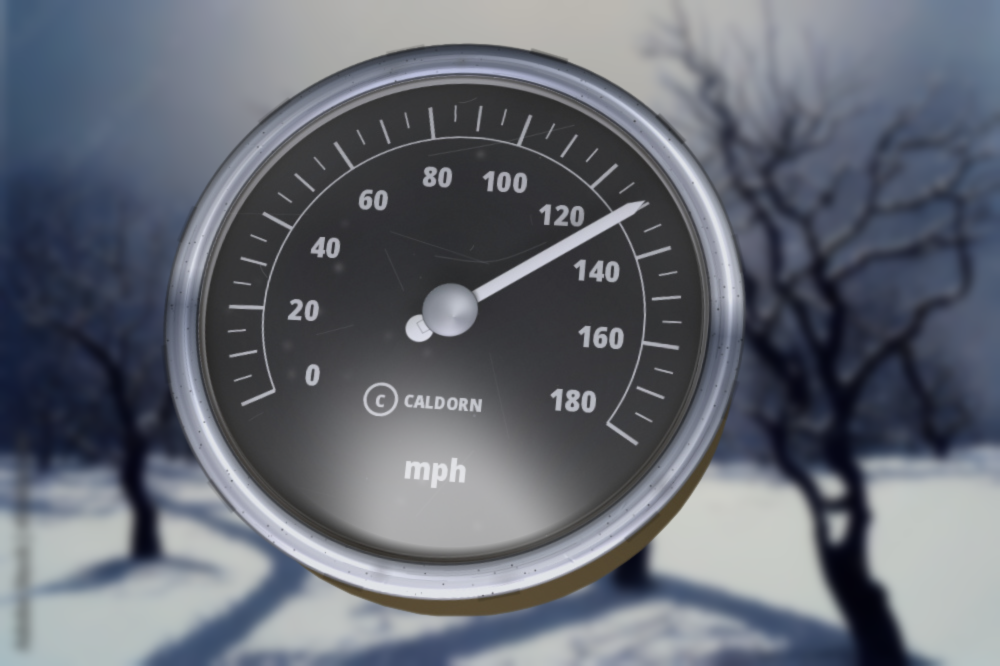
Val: 130 mph
